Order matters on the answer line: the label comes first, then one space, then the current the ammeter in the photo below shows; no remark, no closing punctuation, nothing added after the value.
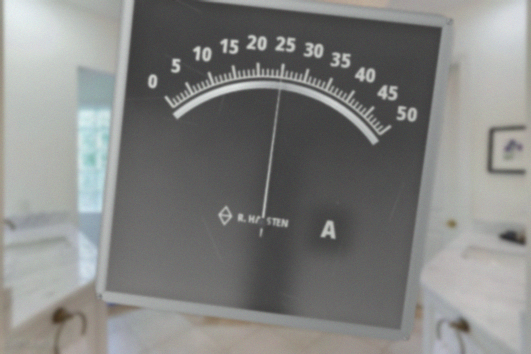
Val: 25 A
